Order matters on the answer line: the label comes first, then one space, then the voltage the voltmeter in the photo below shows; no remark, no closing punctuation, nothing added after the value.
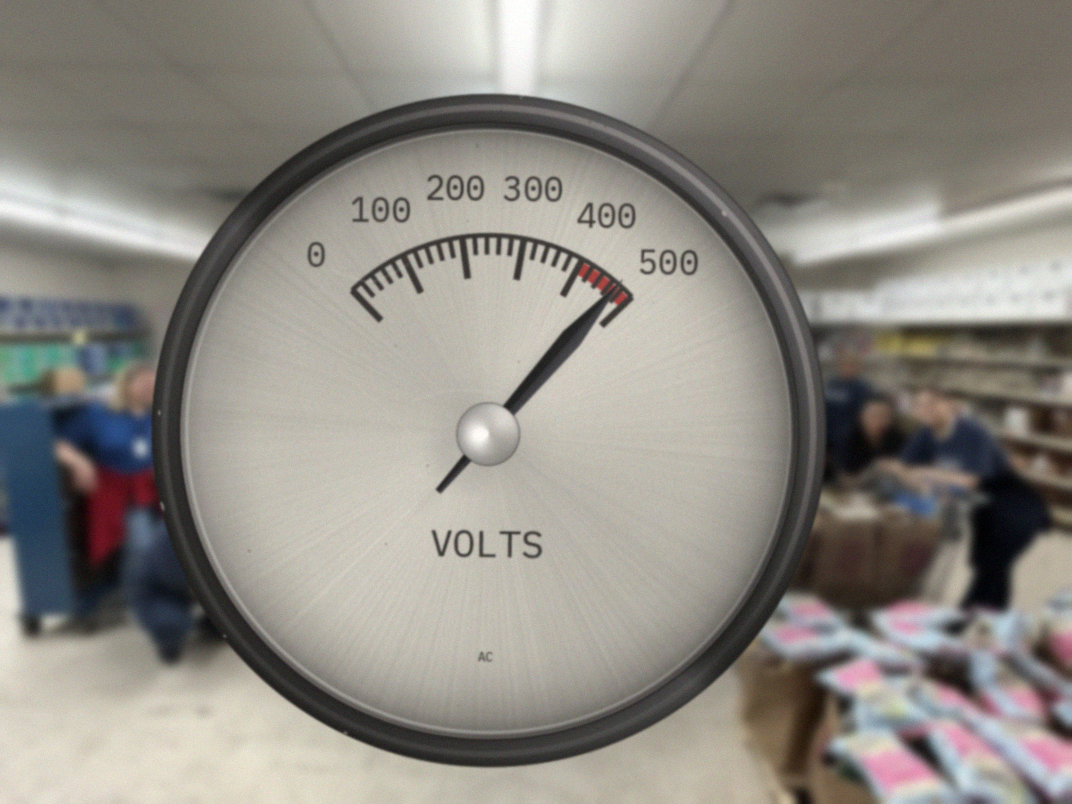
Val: 470 V
